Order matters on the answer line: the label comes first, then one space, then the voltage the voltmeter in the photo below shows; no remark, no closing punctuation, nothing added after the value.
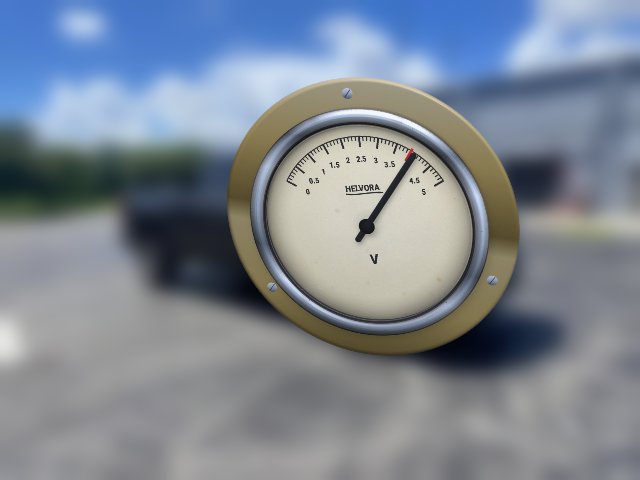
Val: 4 V
